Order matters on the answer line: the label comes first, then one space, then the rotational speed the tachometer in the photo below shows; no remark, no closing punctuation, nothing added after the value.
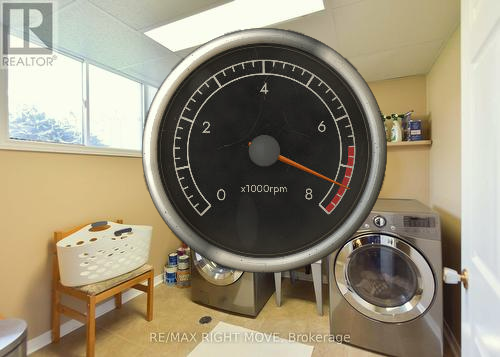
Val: 7400 rpm
